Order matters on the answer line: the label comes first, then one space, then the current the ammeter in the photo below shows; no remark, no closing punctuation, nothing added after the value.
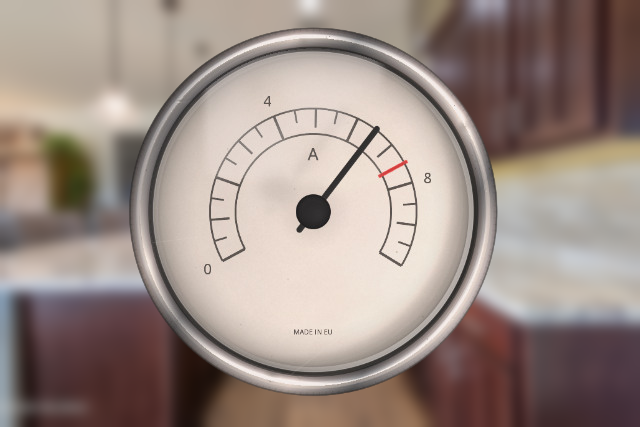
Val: 6.5 A
